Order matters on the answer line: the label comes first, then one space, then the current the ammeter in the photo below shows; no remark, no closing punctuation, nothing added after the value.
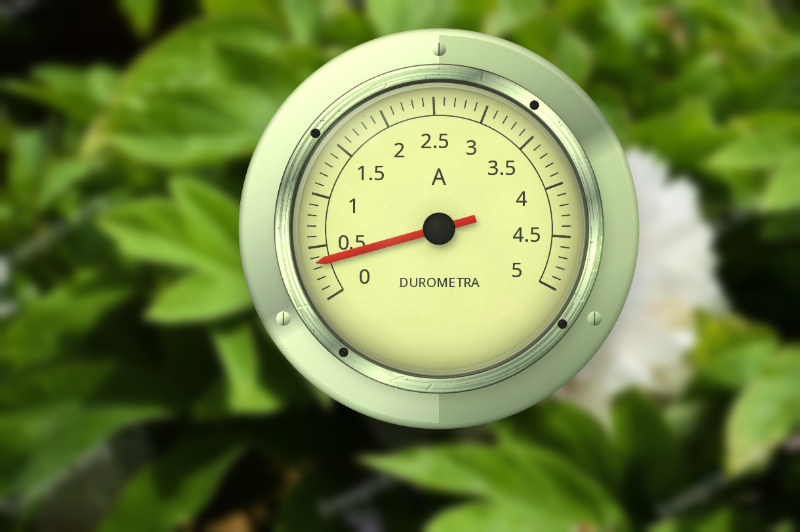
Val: 0.35 A
